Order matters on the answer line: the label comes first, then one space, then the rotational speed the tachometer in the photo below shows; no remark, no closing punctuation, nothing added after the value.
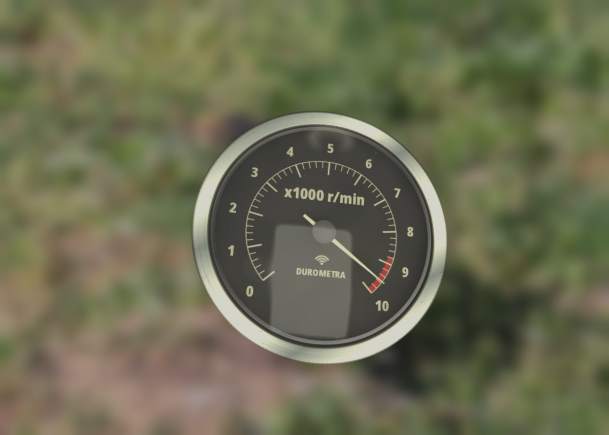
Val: 9600 rpm
